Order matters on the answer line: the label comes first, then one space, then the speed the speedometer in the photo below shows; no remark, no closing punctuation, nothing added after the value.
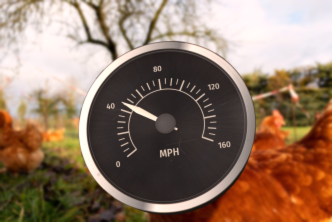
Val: 45 mph
